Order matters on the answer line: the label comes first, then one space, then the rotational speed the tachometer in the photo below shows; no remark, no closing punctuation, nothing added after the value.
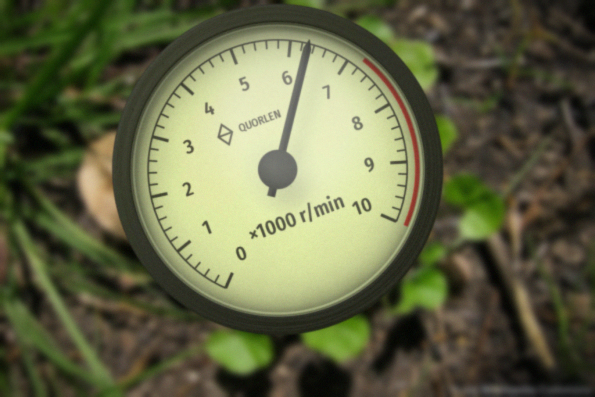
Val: 6300 rpm
